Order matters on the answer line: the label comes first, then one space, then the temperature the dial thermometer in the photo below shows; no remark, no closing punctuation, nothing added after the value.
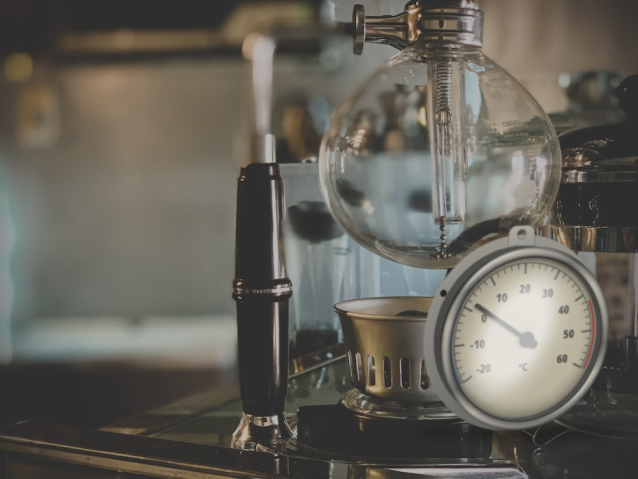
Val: 2 °C
